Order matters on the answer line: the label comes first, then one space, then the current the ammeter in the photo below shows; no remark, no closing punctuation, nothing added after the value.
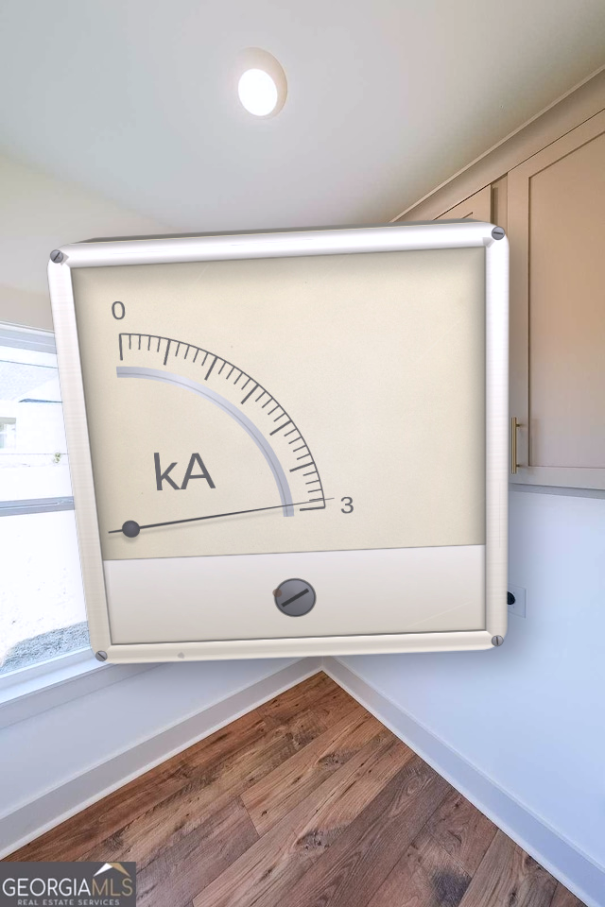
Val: 2.9 kA
